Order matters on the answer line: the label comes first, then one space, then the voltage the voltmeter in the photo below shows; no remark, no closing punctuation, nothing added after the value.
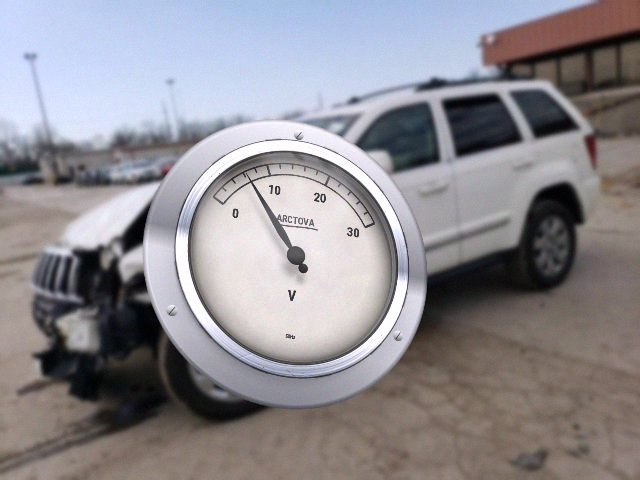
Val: 6 V
